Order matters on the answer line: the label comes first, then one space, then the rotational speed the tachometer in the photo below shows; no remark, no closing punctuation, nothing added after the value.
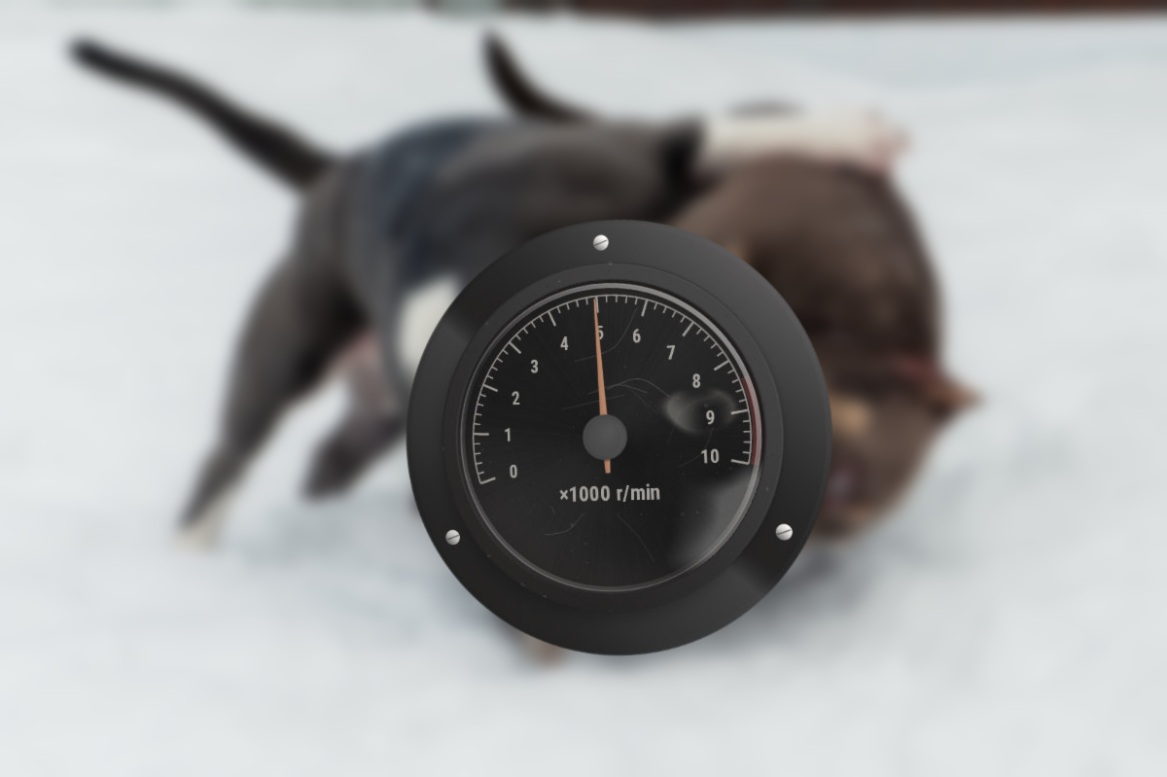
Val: 5000 rpm
